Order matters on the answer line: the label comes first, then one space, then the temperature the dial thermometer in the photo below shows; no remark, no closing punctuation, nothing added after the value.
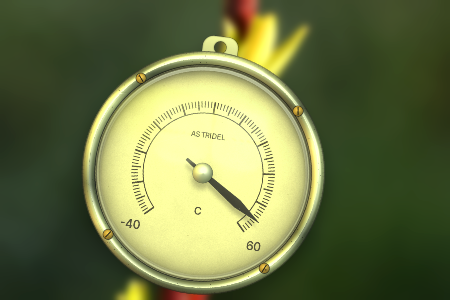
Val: 55 °C
